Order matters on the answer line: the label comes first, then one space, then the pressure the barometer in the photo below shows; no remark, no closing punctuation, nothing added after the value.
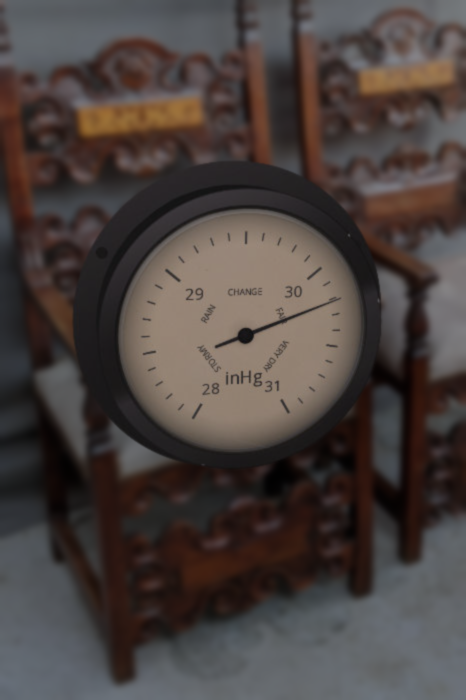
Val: 30.2 inHg
